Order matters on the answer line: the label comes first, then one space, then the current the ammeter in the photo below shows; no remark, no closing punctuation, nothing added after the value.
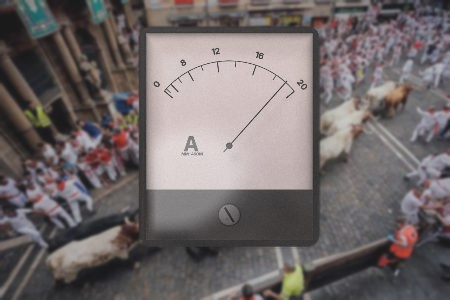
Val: 19 A
